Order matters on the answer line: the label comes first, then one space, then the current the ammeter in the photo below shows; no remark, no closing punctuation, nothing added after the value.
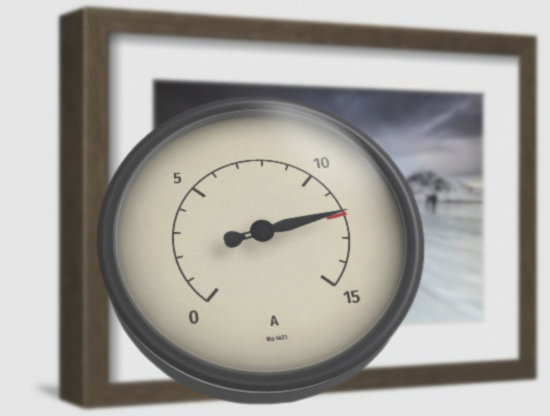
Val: 12 A
